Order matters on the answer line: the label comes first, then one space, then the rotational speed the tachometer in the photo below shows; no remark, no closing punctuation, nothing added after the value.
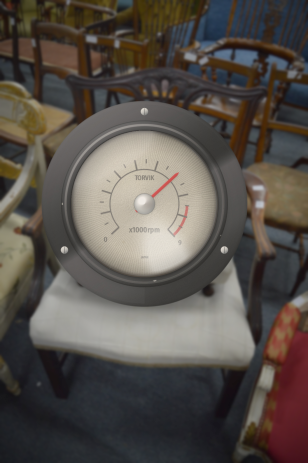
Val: 6000 rpm
